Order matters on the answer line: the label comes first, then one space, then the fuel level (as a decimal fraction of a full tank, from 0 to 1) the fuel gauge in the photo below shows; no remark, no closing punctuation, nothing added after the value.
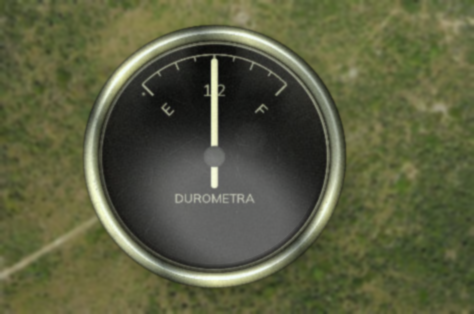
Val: 0.5
